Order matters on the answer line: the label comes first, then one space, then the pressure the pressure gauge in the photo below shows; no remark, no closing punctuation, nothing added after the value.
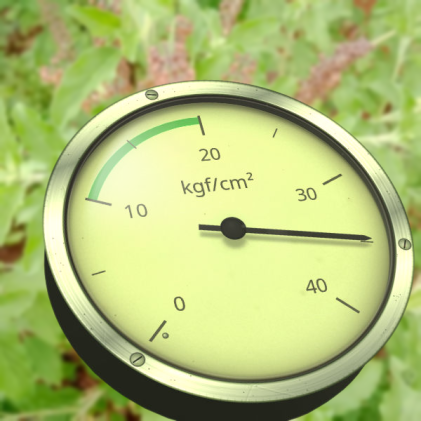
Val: 35 kg/cm²
